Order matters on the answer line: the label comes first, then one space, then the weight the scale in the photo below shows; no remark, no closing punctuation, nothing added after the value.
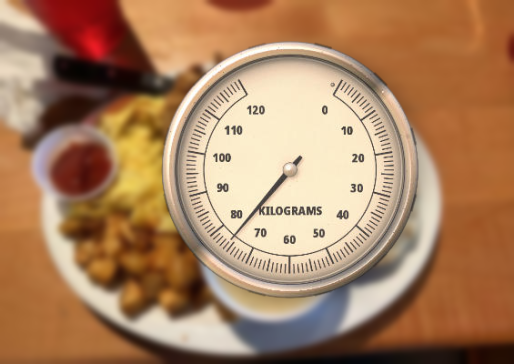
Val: 76 kg
